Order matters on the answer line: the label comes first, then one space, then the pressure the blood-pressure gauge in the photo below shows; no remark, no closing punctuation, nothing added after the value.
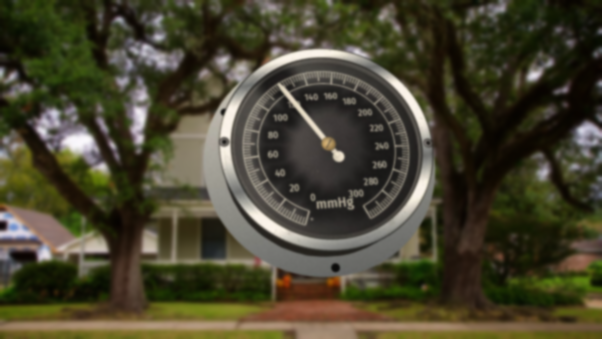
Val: 120 mmHg
